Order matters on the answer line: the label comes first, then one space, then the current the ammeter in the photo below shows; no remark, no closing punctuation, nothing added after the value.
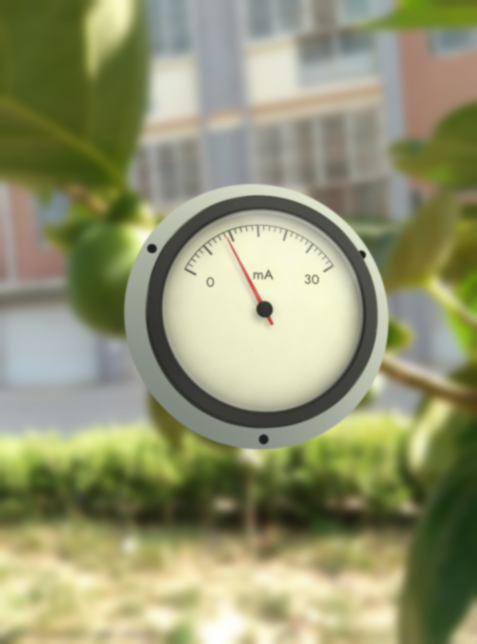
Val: 9 mA
